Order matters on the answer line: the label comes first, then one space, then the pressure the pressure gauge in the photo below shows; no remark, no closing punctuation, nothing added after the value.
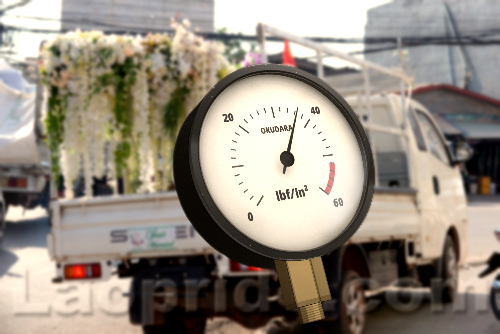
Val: 36 psi
